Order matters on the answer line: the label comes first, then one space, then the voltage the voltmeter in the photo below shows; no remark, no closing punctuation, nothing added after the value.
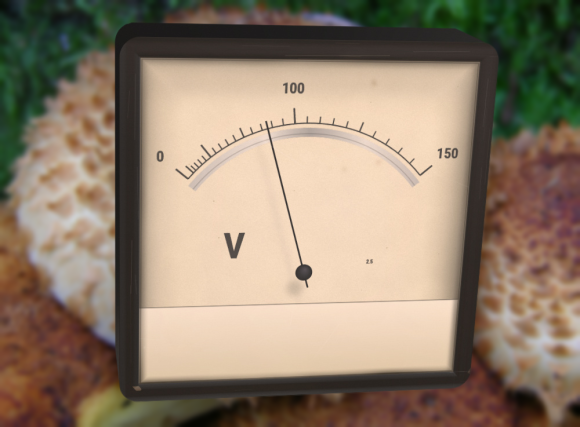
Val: 87.5 V
